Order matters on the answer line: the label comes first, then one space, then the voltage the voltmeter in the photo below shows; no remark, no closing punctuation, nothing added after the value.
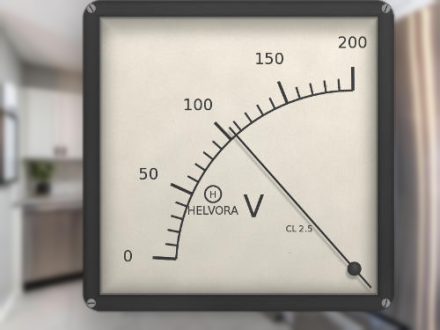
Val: 105 V
